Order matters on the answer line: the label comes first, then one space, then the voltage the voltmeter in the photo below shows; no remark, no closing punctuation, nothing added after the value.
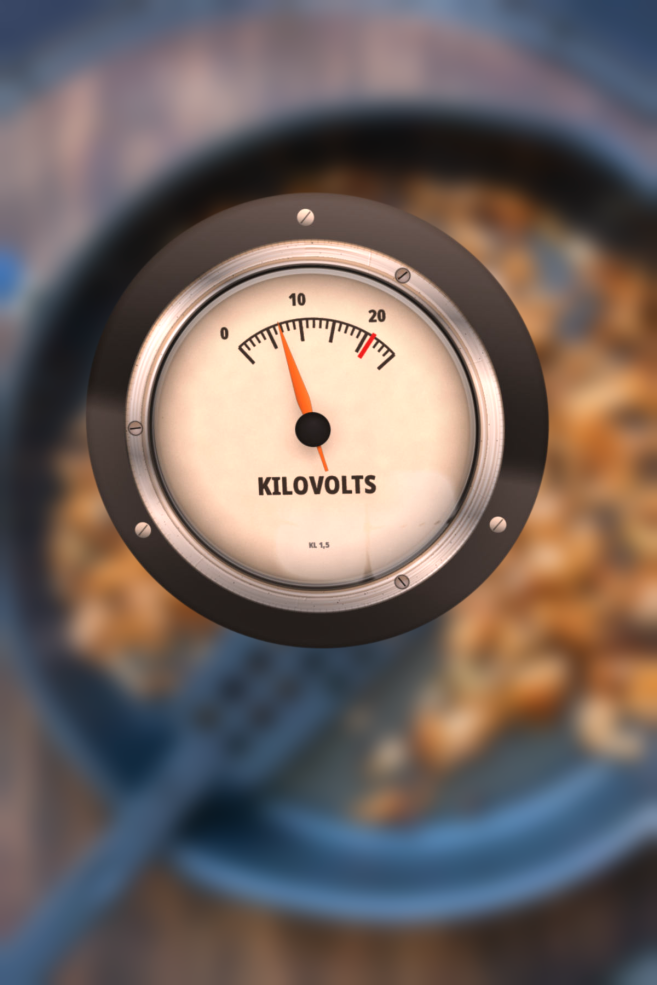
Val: 7 kV
